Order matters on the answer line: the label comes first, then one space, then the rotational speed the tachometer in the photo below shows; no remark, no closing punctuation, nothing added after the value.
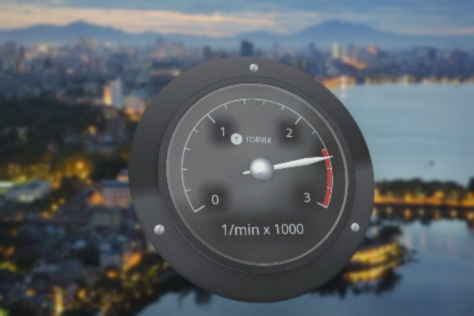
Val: 2500 rpm
